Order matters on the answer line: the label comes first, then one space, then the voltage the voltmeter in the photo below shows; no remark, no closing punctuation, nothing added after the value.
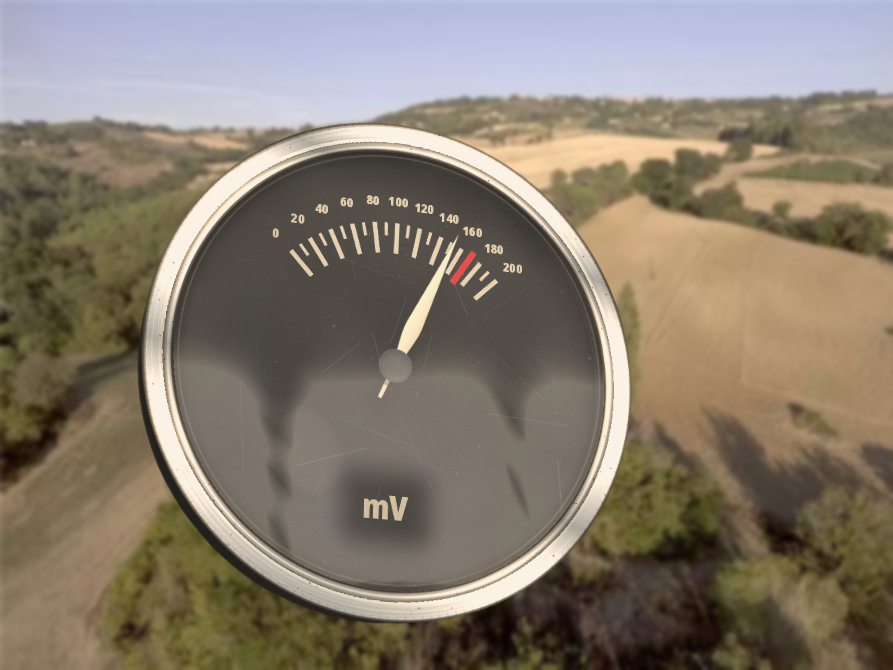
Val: 150 mV
